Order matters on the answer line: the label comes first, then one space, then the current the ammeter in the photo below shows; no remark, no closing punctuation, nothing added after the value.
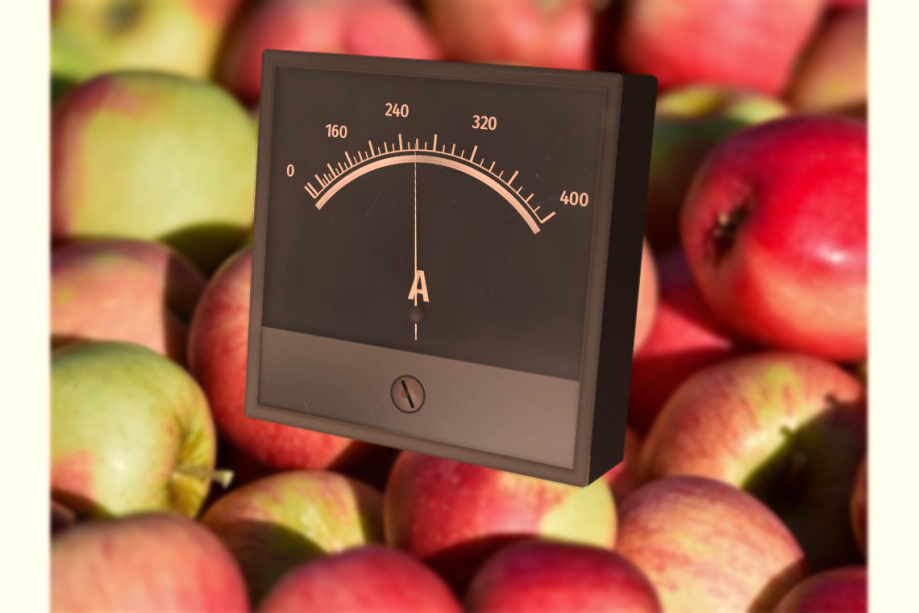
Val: 260 A
